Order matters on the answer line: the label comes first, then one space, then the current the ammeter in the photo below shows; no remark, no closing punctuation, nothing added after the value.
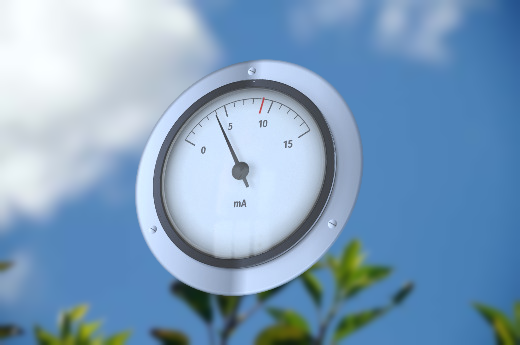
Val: 4 mA
